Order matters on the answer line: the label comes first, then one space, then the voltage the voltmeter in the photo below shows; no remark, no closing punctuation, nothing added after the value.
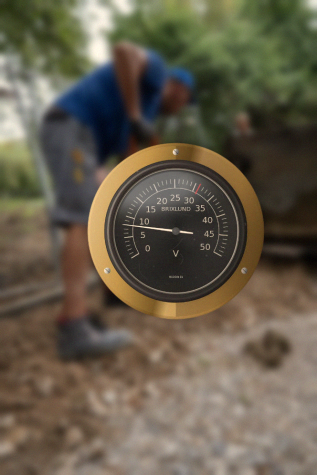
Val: 8 V
